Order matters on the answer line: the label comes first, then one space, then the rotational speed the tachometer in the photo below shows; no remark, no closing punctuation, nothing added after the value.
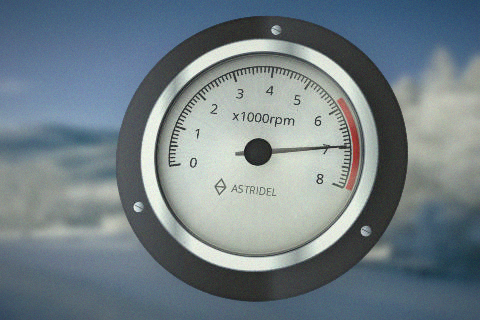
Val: 7000 rpm
